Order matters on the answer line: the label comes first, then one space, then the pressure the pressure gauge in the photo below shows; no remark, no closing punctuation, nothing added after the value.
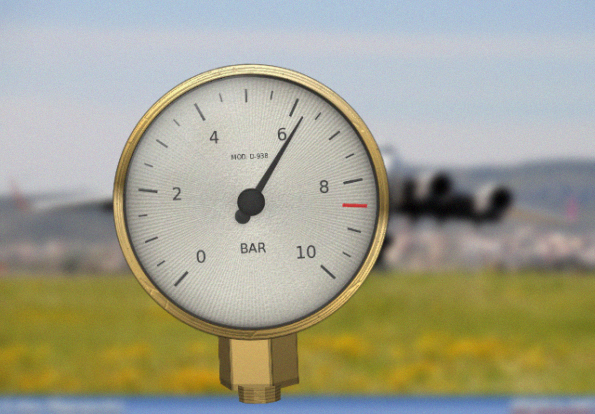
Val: 6.25 bar
